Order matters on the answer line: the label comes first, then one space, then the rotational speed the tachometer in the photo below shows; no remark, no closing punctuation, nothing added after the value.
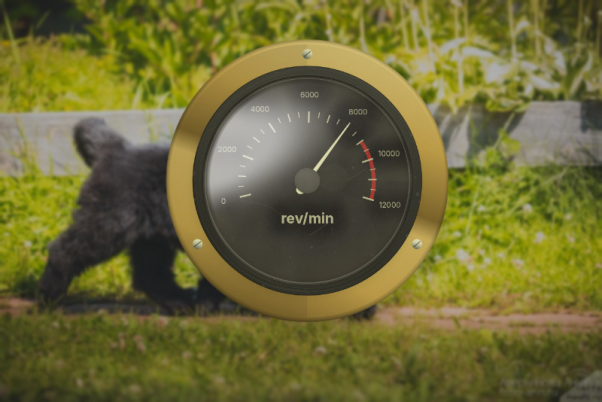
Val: 8000 rpm
